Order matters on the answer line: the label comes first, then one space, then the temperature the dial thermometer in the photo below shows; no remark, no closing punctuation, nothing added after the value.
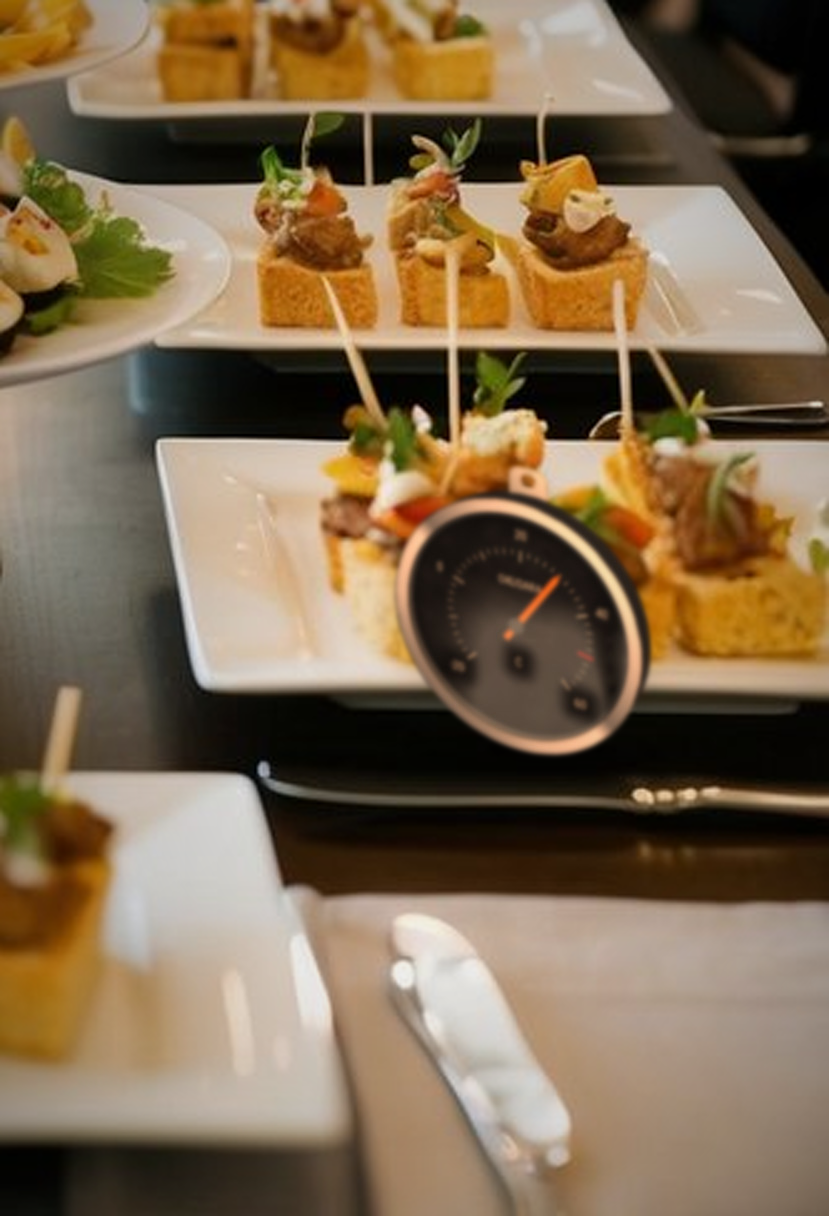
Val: 30 °C
